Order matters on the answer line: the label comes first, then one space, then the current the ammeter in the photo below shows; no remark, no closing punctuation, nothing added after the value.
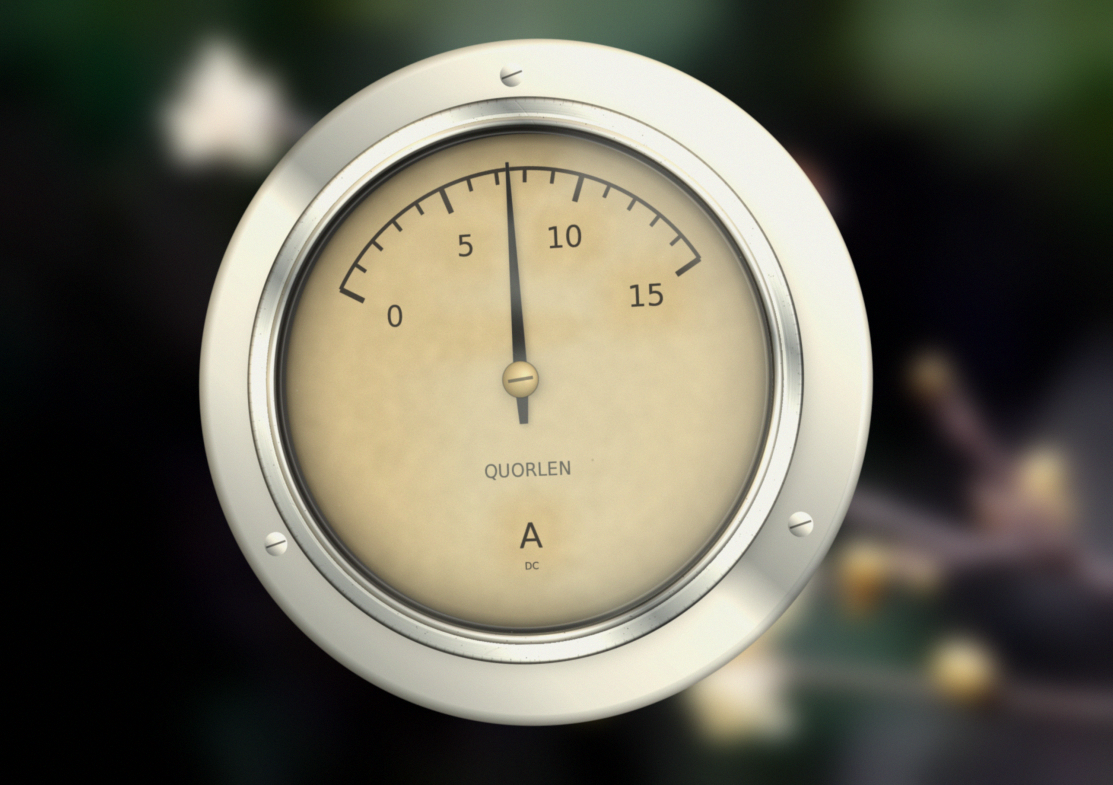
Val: 7.5 A
